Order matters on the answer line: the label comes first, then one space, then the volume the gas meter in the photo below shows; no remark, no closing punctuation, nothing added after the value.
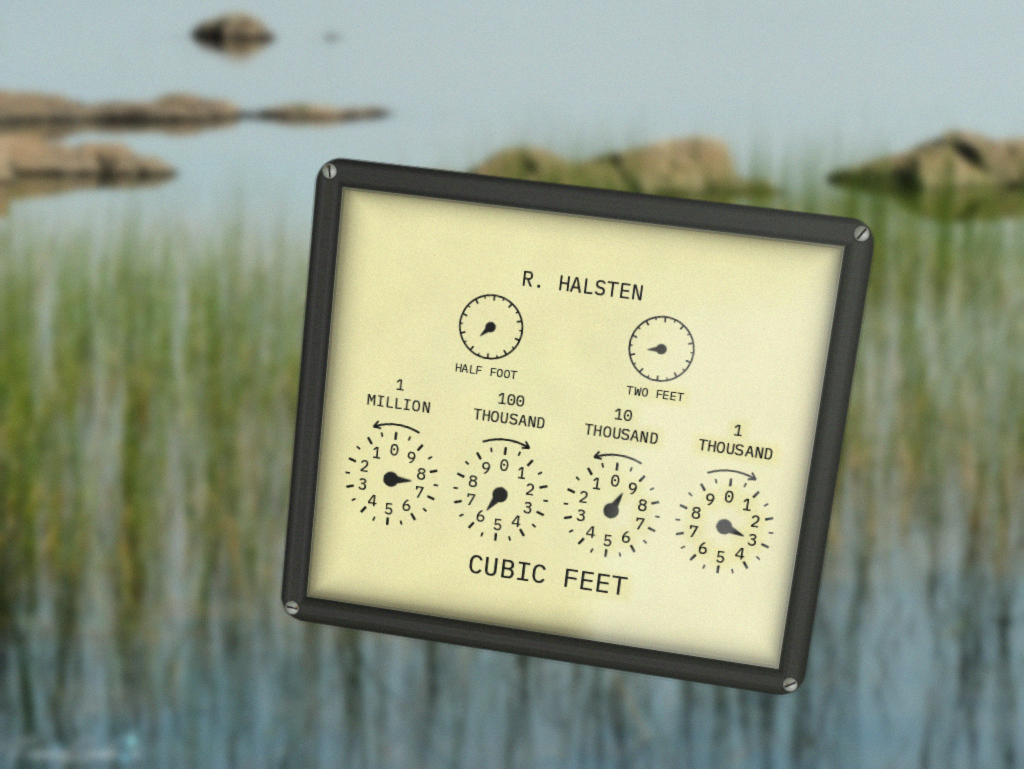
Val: 759300 ft³
